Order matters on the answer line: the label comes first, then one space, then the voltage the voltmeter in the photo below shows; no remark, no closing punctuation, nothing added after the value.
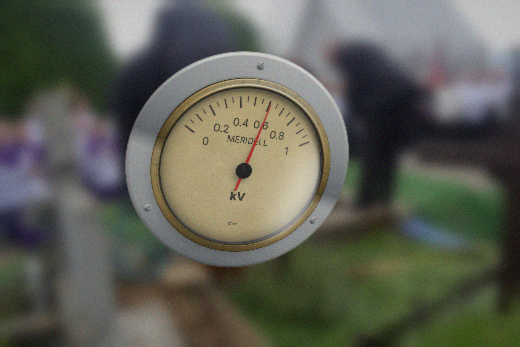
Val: 0.6 kV
